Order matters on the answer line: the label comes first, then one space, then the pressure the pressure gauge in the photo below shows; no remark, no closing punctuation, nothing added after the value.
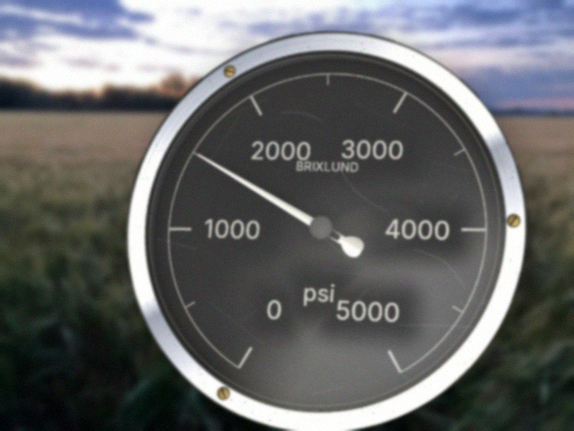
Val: 1500 psi
